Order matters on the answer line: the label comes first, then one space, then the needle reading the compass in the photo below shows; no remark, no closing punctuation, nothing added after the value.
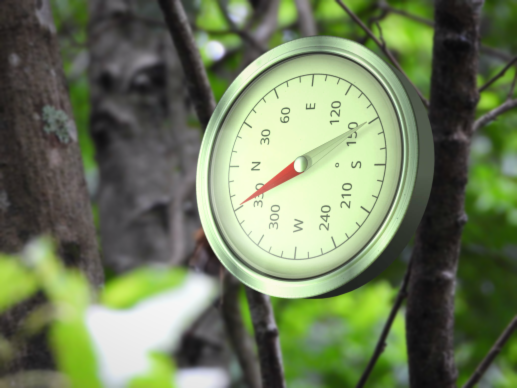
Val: 330 °
